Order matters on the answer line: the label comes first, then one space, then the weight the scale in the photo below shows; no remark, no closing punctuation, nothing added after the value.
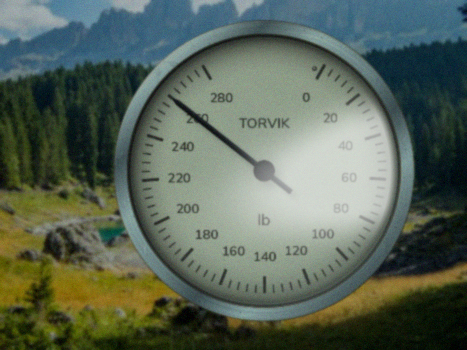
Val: 260 lb
